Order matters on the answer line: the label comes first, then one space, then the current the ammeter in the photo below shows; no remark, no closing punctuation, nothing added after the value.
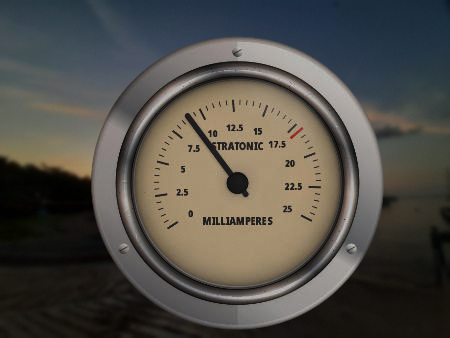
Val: 9 mA
